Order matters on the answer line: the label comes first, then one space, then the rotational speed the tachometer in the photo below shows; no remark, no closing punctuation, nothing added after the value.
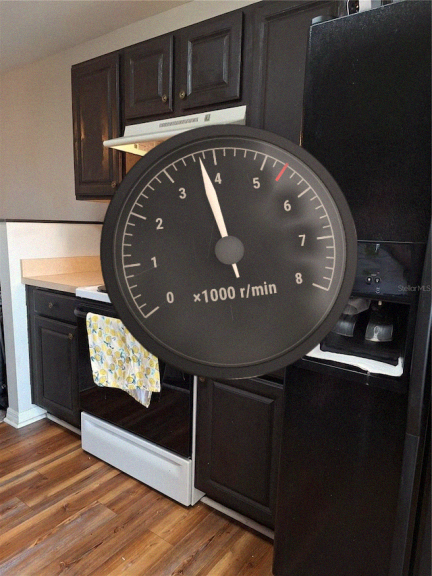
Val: 3700 rpm
